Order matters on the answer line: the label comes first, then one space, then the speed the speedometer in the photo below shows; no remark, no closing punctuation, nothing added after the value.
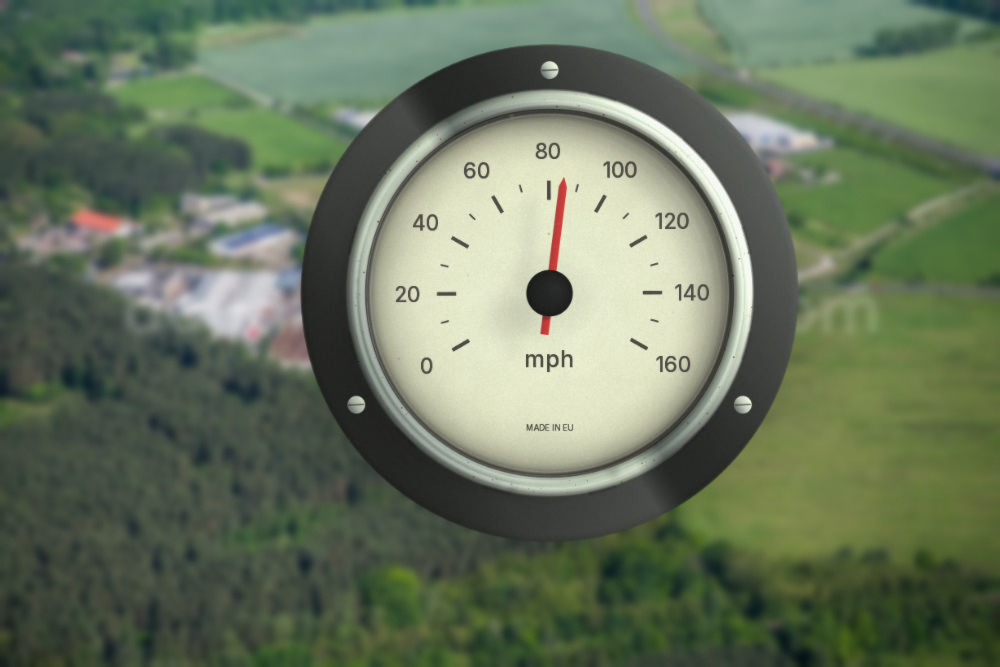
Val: 85 mph
